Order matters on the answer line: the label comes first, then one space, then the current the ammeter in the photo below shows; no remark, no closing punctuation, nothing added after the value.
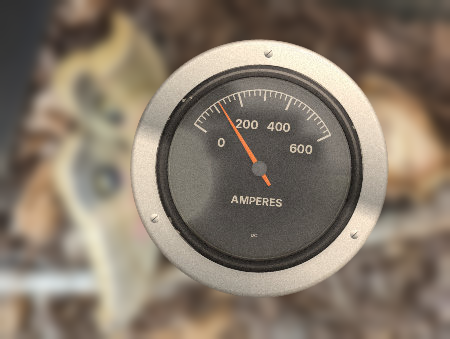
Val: 120 A
